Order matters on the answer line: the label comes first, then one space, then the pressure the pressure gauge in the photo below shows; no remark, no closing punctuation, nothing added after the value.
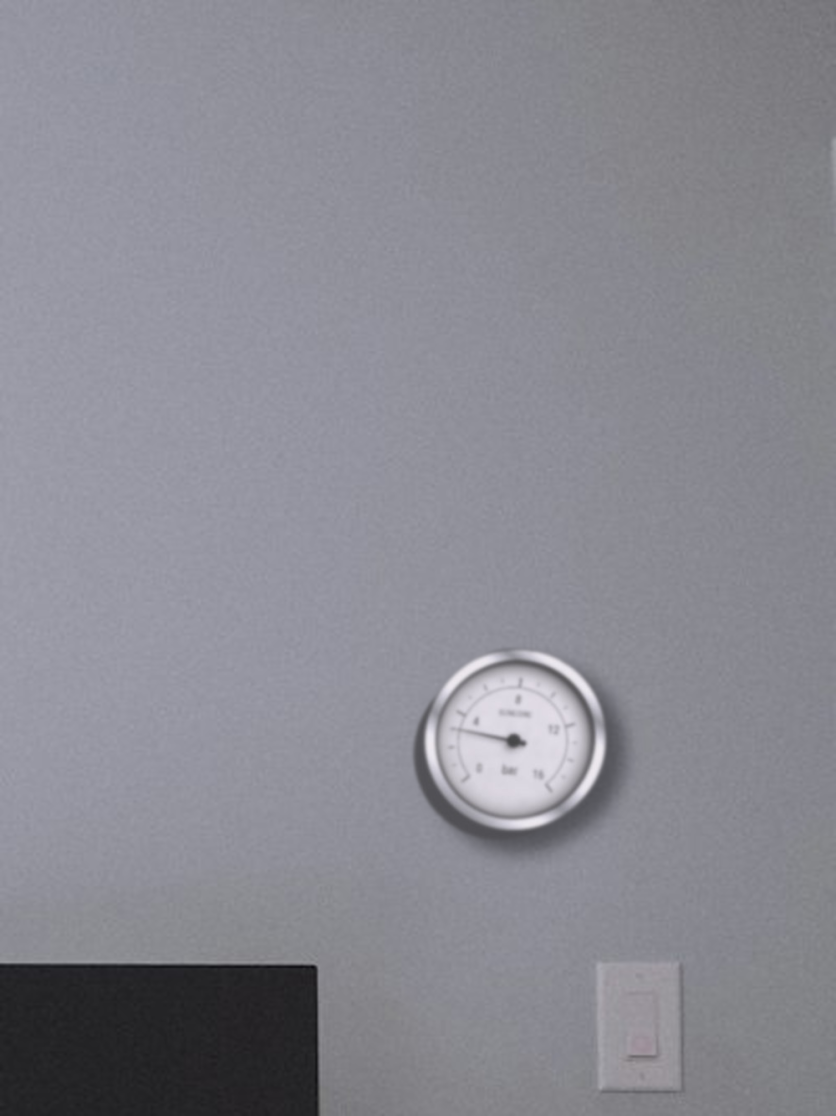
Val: 3 bar
